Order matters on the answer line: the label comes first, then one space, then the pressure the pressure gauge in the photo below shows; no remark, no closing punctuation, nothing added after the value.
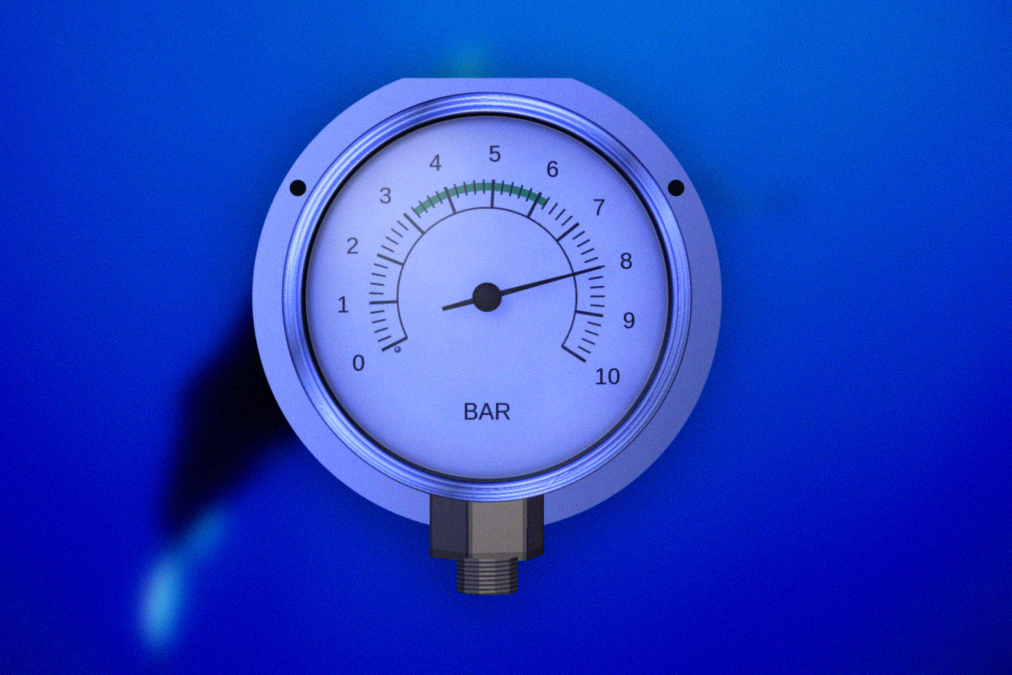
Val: 8 bar
